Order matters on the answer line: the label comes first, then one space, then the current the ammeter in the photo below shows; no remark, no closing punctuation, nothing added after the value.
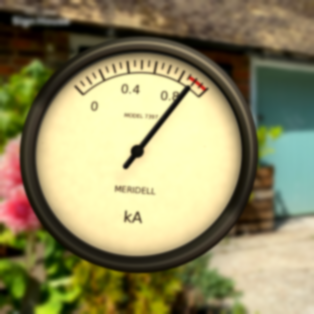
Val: 0.9 kA
